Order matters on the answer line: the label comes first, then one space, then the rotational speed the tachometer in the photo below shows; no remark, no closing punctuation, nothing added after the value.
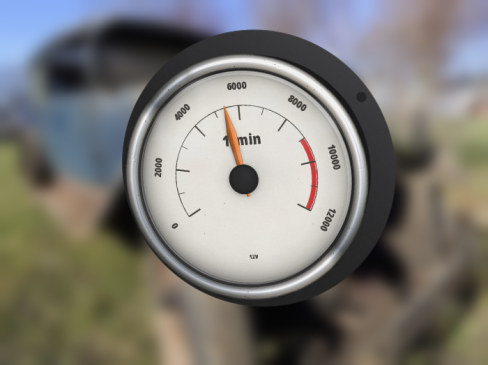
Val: 5500 rpm
